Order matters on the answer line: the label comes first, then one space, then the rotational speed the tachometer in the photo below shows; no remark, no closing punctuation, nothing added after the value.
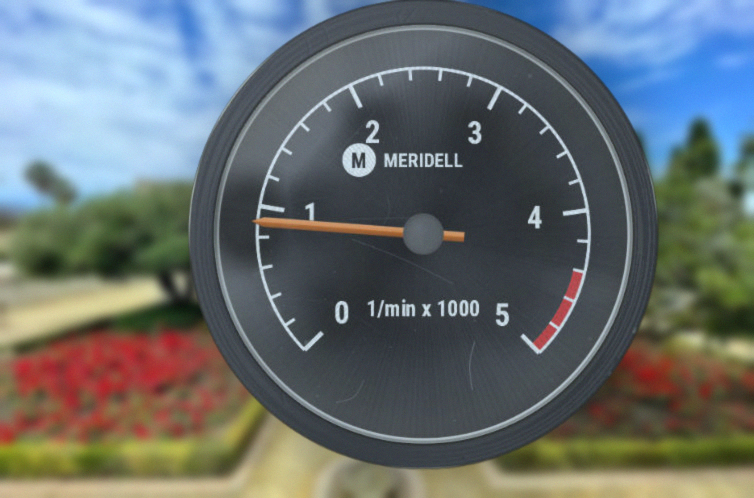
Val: 900 rpm
